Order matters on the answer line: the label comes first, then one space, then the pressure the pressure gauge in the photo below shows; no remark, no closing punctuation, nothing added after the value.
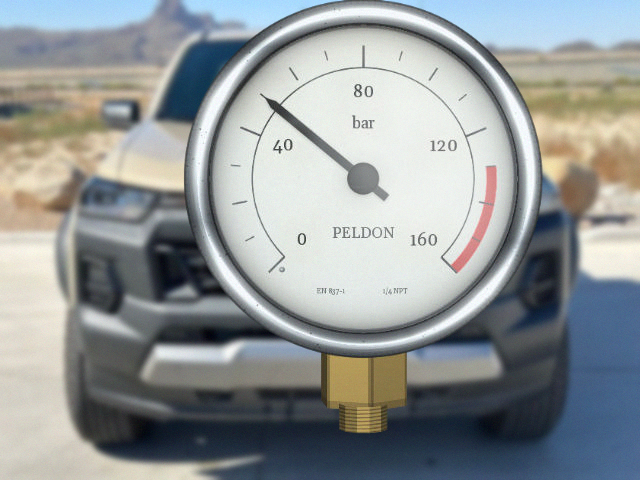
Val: 50 bar
